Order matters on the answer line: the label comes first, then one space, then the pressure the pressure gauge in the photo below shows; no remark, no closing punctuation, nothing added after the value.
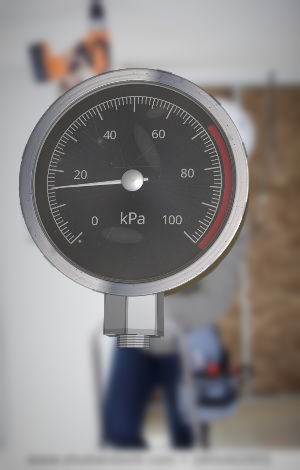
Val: 15 kPa
